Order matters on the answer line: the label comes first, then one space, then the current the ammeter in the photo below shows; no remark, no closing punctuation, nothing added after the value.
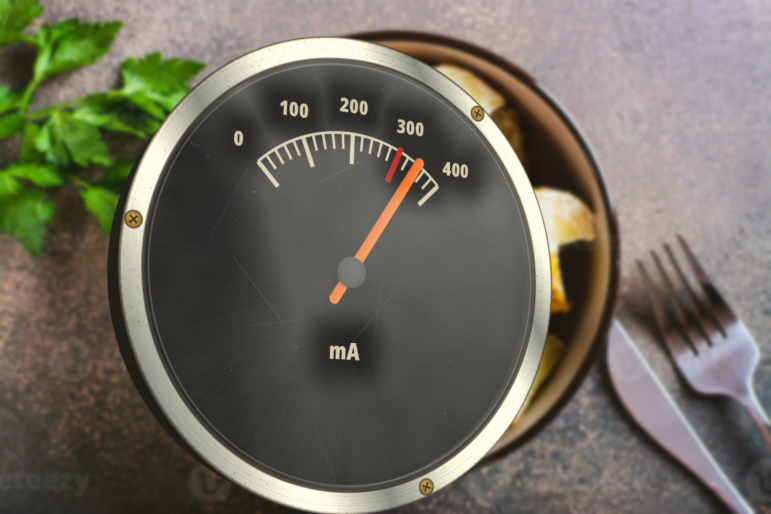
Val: 340 mA
